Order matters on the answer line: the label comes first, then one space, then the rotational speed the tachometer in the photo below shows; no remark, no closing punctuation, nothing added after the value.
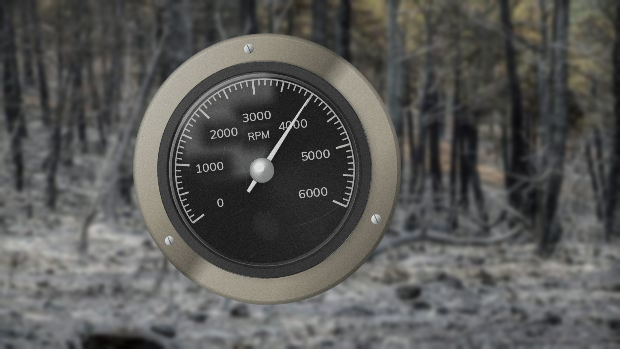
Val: 4000 rpm
